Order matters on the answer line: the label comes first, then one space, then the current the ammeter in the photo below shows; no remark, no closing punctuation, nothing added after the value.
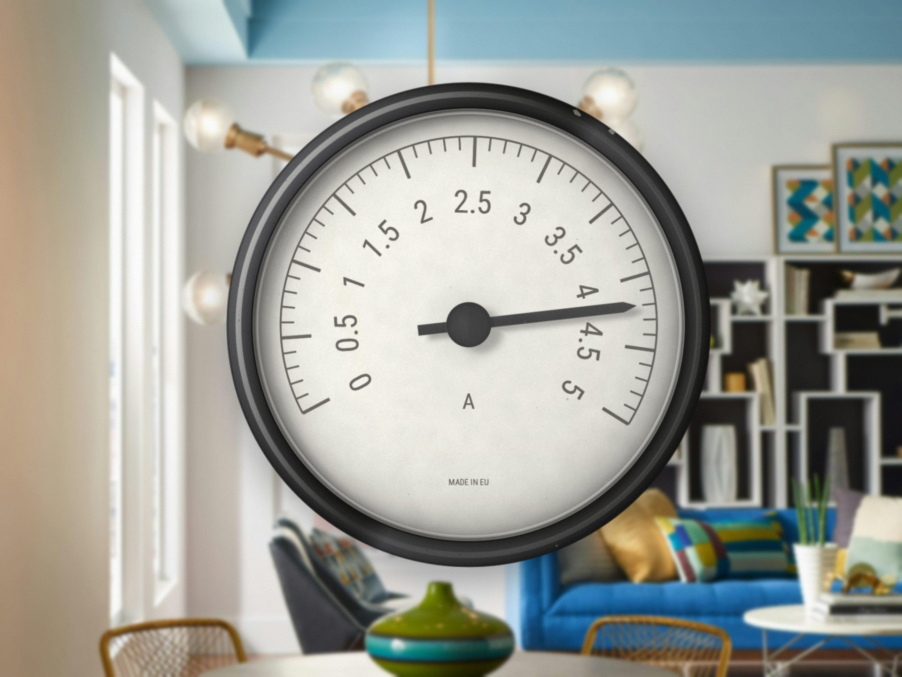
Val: 4.2 A
